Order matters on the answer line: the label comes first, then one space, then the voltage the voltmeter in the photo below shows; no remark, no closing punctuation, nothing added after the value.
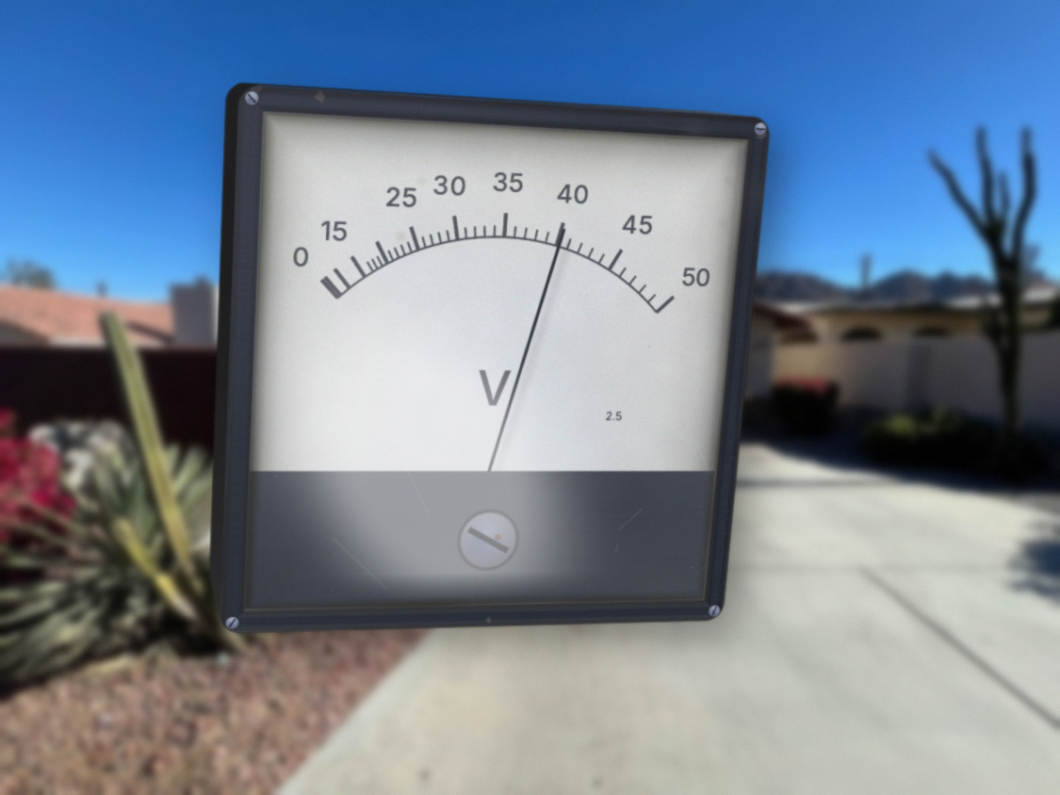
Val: 40 V
